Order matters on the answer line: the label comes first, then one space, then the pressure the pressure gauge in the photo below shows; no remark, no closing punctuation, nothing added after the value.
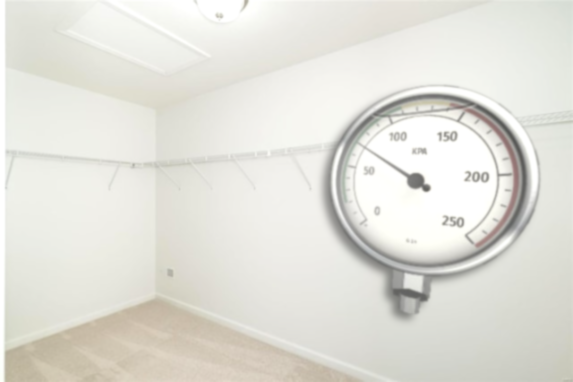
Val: 70 kPa
